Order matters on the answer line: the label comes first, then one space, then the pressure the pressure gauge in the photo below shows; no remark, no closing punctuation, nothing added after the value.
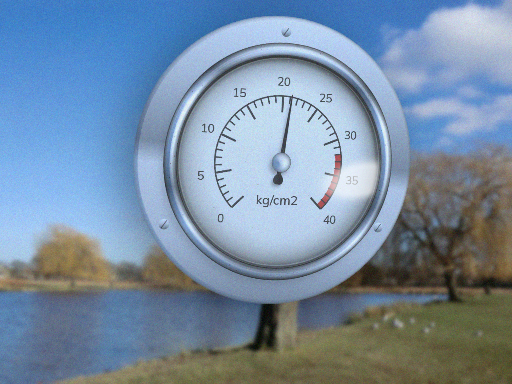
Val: 21 kg/cm²
